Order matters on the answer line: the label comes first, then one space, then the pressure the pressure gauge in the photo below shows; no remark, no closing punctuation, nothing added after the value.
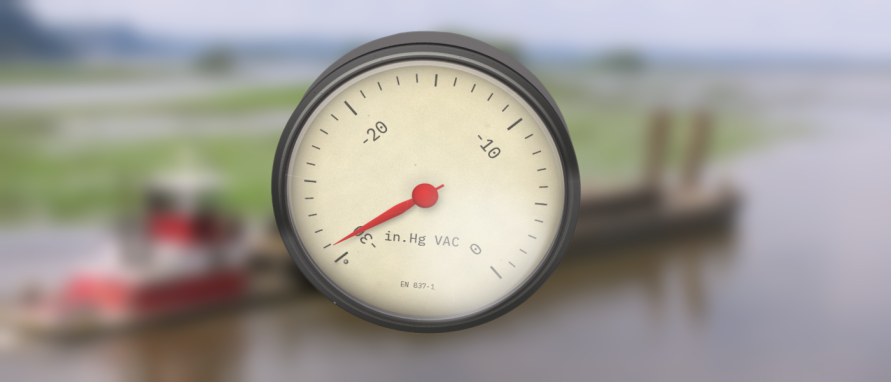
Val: -29 inHg
